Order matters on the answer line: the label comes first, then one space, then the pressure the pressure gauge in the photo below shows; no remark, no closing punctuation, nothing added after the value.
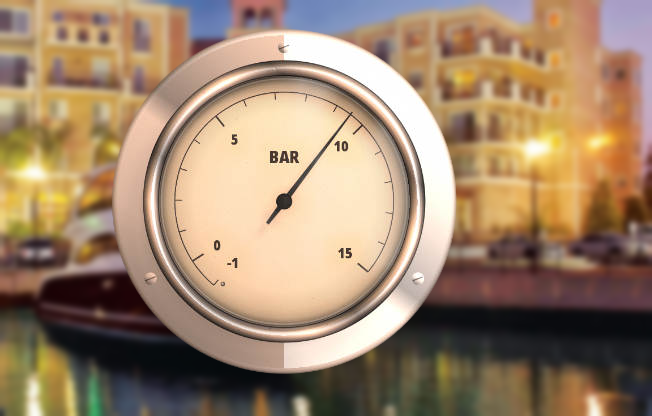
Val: 9.5 bar
